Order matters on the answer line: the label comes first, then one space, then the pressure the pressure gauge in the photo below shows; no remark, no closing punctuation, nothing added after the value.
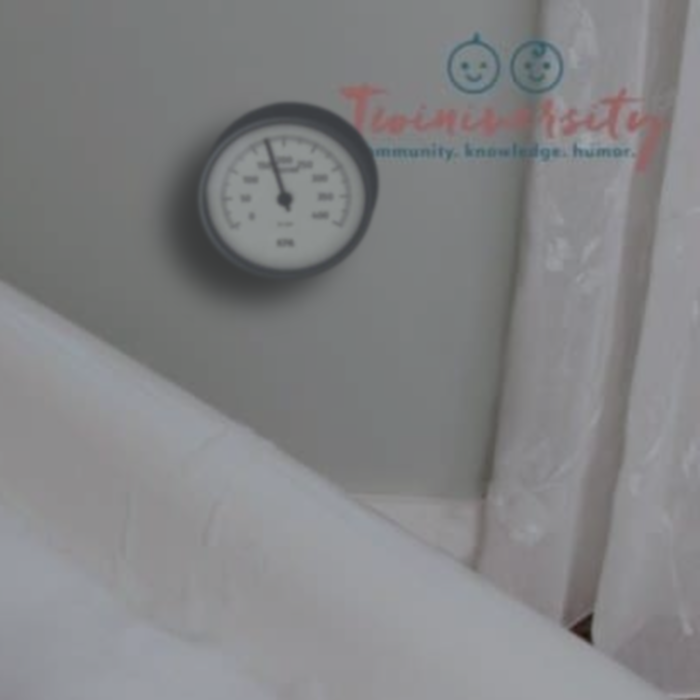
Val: 175 kPa
